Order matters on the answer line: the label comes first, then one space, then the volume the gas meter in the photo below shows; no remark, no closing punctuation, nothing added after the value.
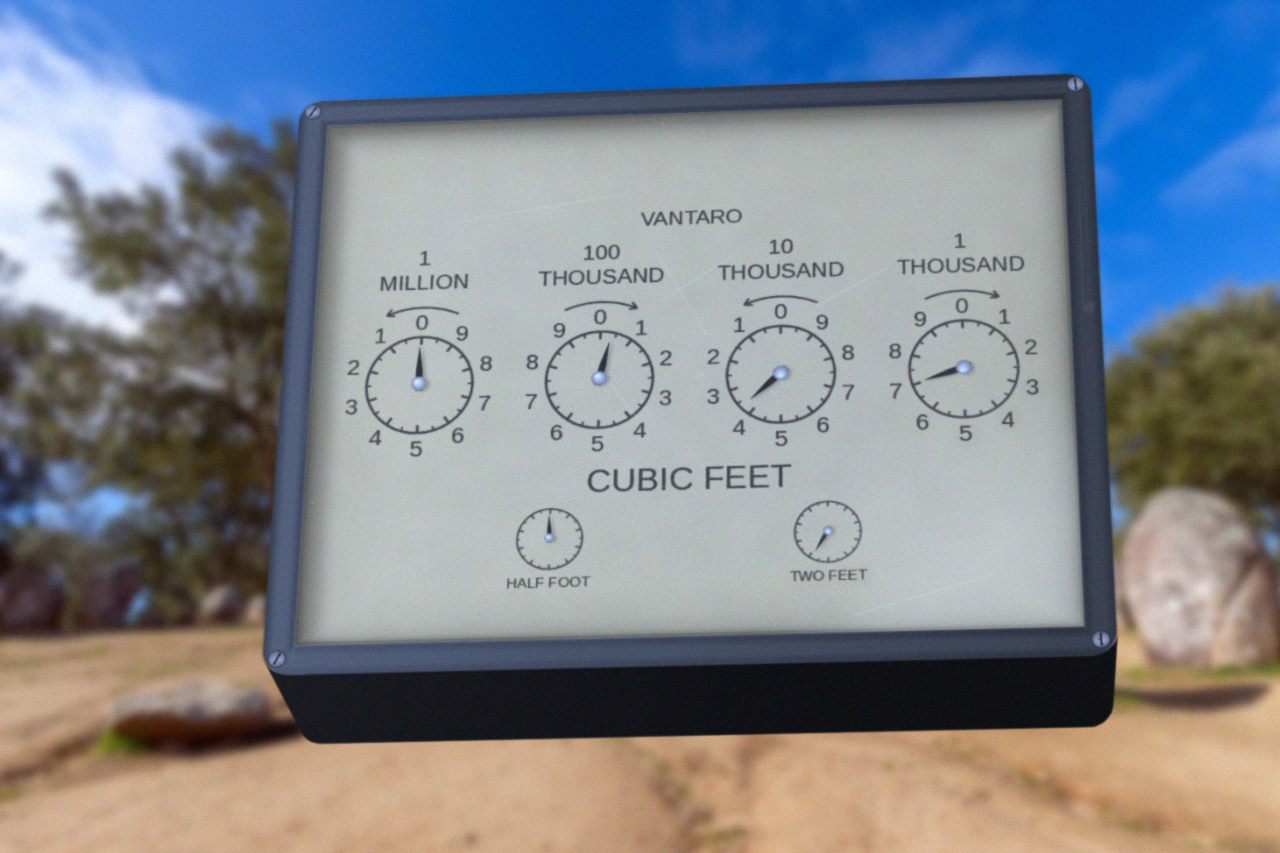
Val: 3700 ft³
